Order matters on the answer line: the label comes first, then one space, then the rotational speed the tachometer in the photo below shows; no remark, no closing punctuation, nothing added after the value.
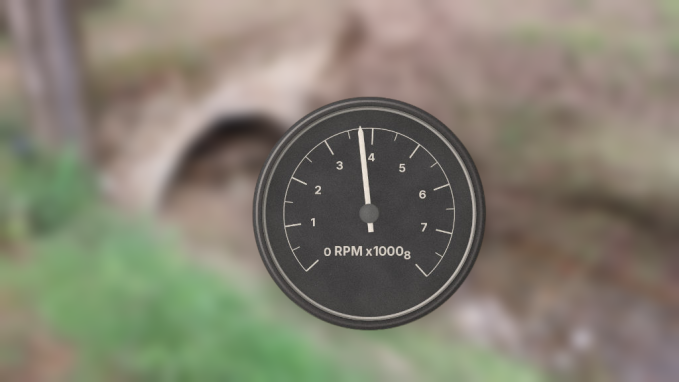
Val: 3750 rpm
